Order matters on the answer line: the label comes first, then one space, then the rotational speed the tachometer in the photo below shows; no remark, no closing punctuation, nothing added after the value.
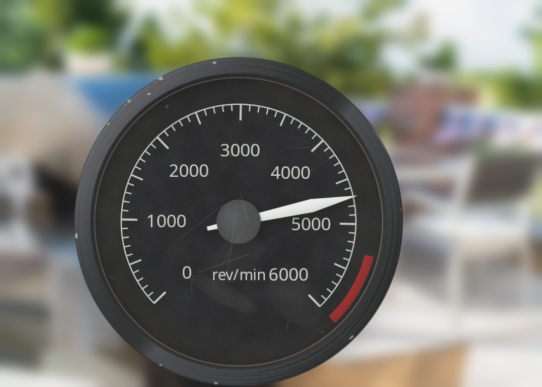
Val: 4700 rpm
